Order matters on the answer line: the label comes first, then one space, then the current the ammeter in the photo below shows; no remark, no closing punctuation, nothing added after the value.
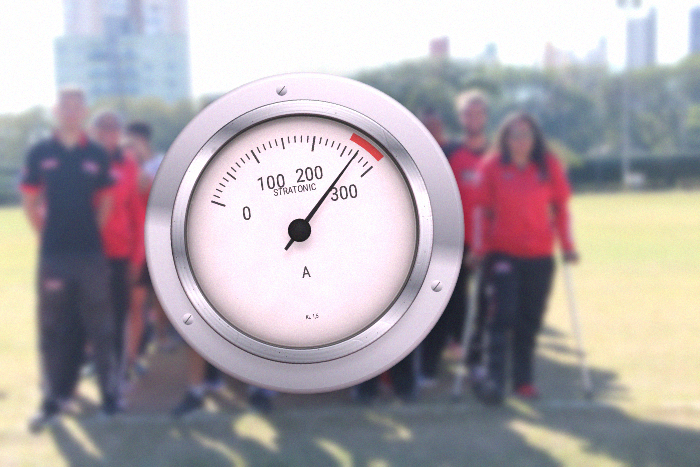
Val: 270 A
